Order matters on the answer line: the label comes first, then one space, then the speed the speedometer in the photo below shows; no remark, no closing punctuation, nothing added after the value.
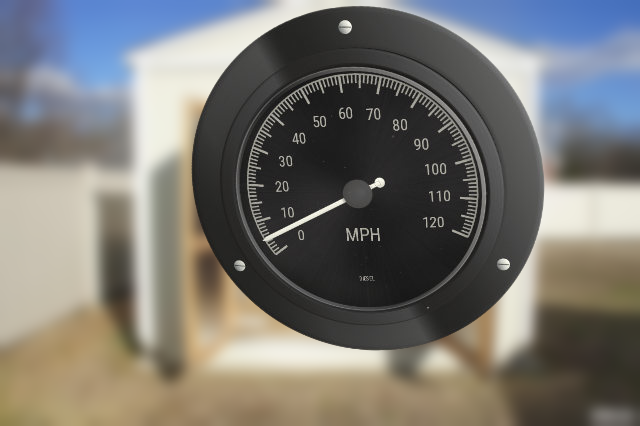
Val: 5 mph
